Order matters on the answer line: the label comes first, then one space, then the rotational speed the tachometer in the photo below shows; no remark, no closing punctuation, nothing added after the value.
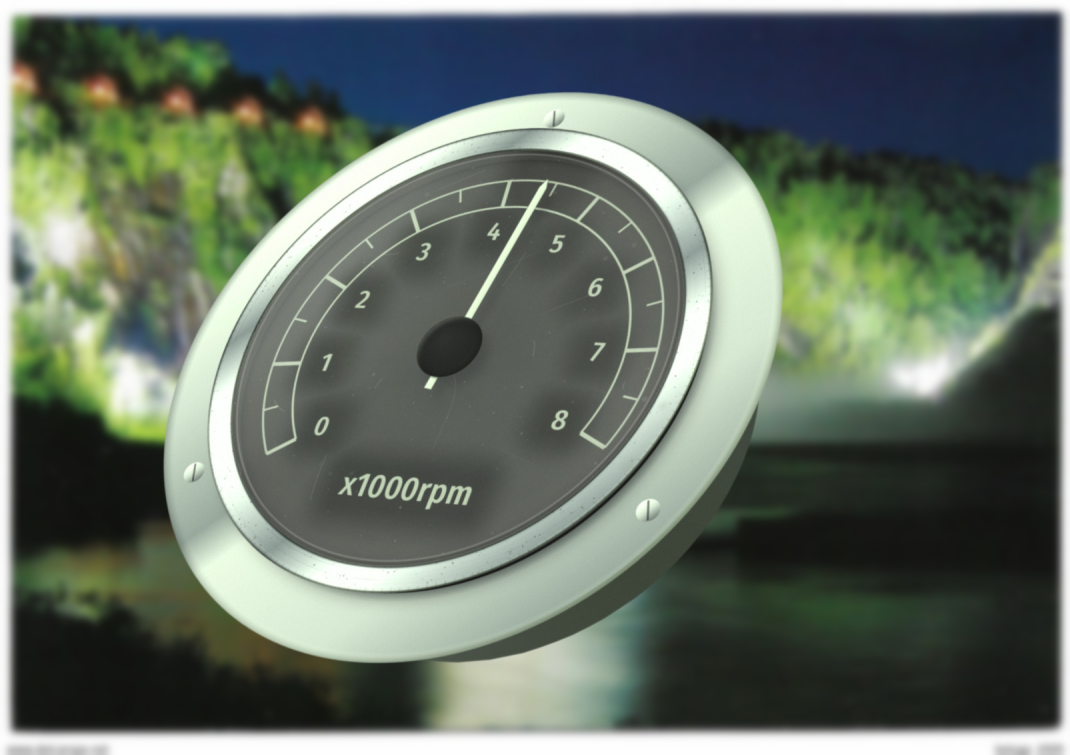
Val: 4500 rpm
